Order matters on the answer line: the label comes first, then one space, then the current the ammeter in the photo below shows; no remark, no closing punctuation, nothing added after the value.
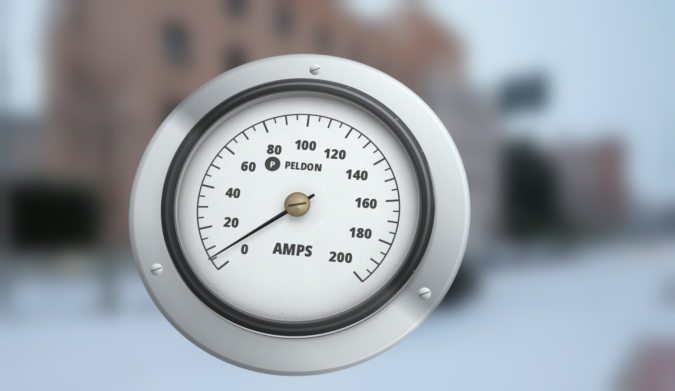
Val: 5 A
